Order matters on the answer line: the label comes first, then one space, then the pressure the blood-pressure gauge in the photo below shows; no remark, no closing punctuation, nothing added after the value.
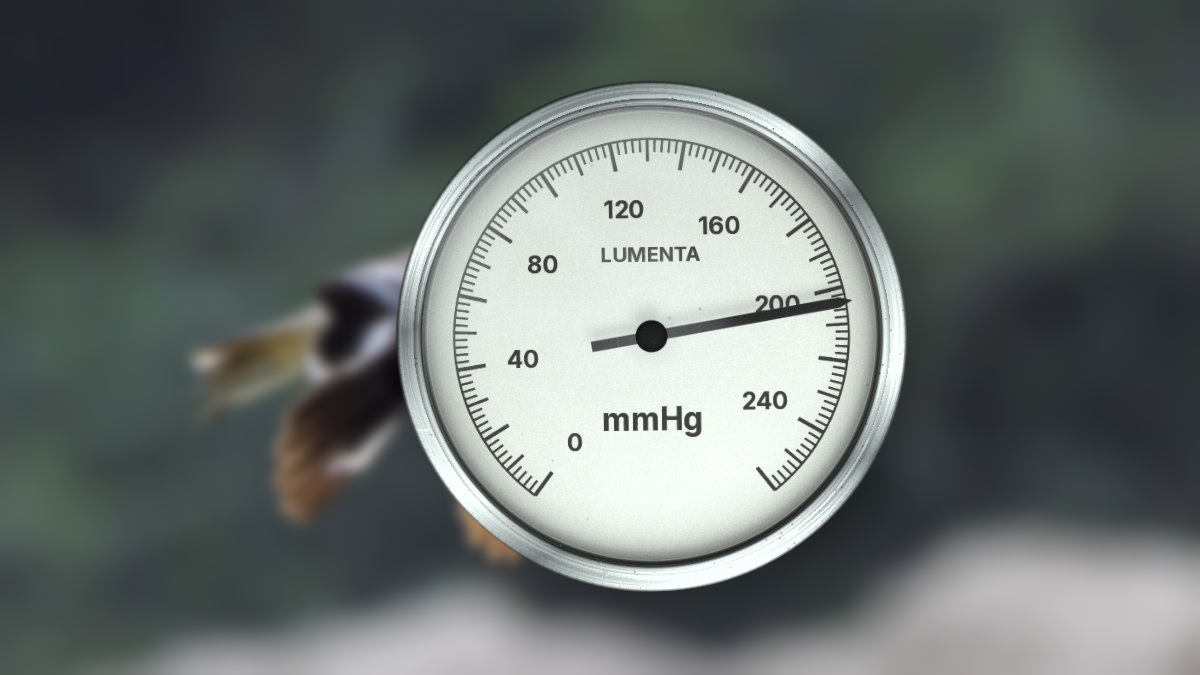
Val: 204 mmHg
